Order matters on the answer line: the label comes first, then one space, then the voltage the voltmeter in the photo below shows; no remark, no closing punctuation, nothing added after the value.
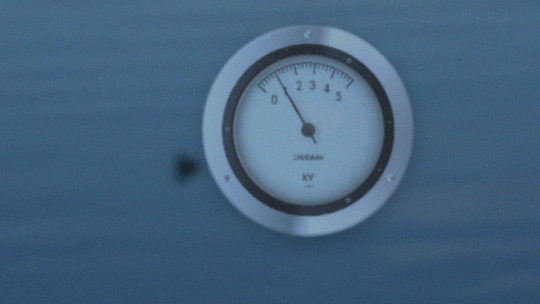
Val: 1 kV
